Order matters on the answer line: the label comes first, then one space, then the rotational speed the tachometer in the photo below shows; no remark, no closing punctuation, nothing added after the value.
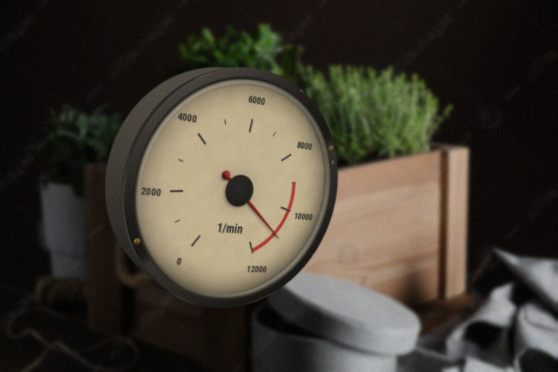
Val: 11000 rpm
